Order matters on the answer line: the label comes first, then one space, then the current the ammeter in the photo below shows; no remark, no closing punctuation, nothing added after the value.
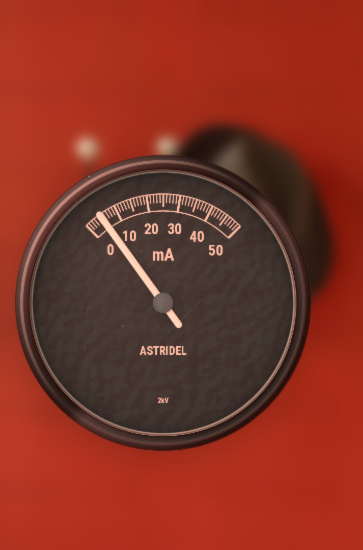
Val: 5 mA
